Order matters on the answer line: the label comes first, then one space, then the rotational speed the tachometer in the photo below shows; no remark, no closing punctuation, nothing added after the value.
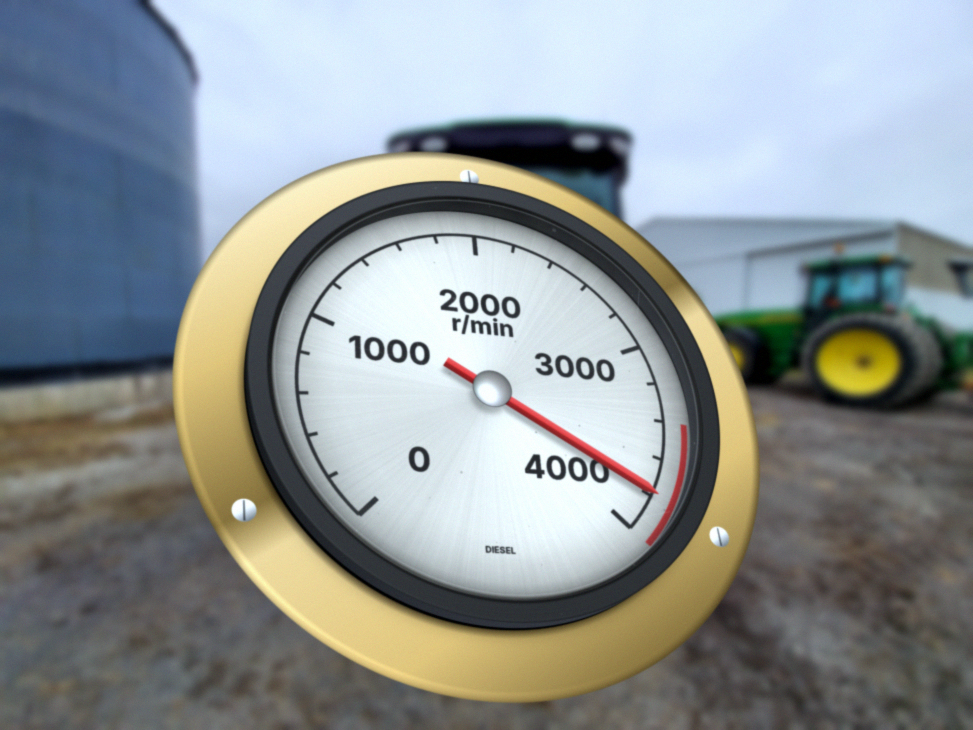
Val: 3800 rpm
